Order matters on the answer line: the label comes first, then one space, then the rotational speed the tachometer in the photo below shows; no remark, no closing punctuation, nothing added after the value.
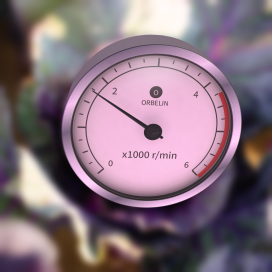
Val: 1750 rpm
